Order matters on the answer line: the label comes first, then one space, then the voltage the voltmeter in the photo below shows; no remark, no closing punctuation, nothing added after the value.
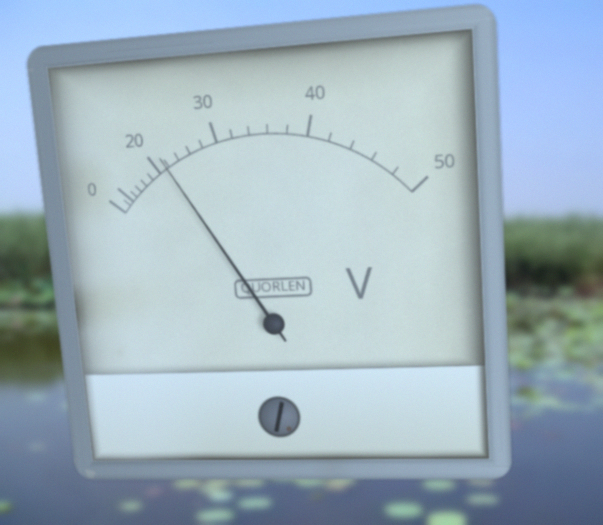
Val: 22 V
